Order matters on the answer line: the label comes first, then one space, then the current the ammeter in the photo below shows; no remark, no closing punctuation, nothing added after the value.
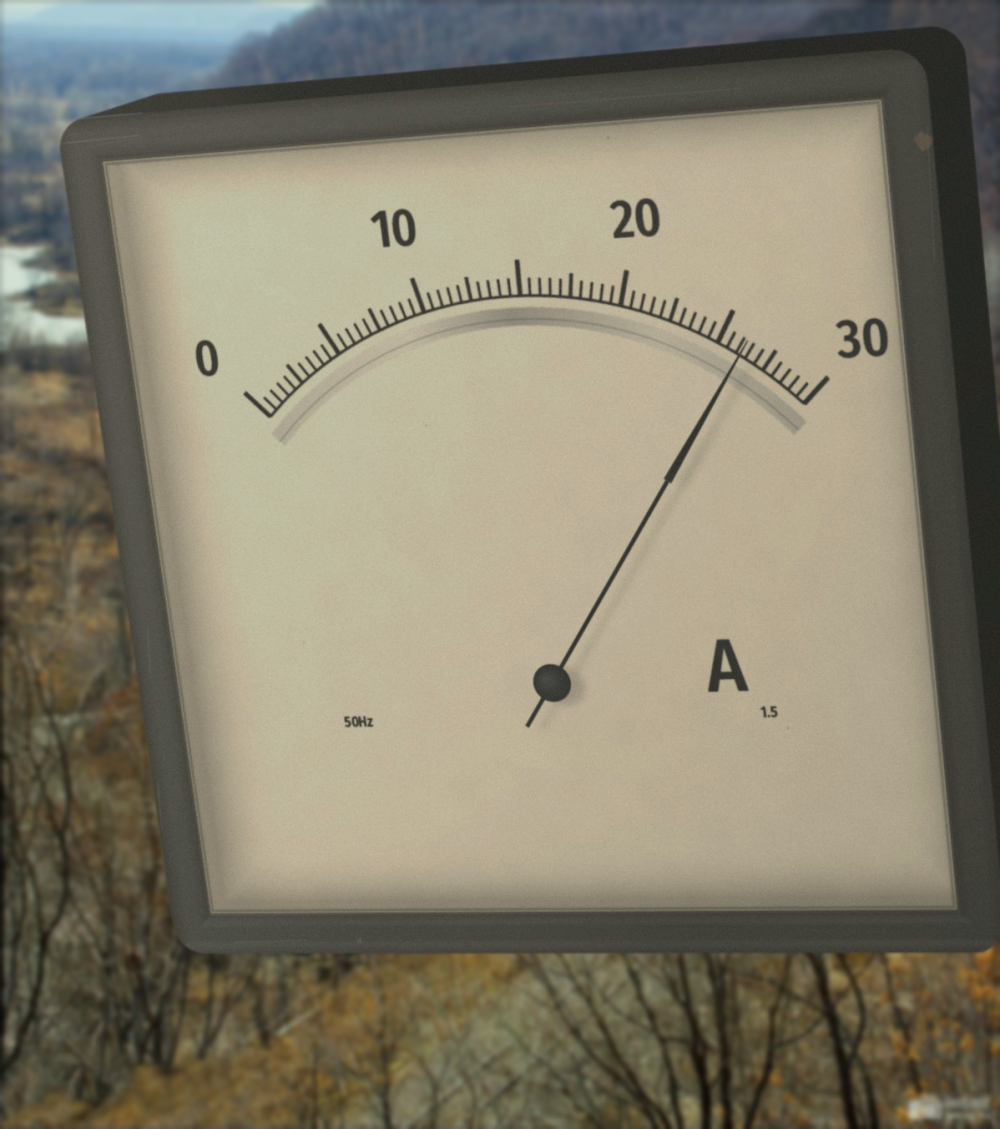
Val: 26.25 A
